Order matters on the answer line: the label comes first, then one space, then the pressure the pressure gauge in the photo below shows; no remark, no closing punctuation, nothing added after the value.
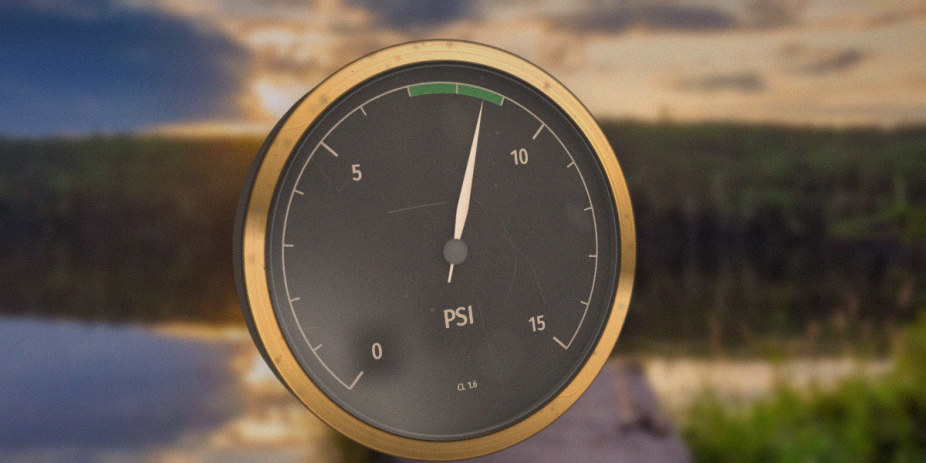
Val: 8.5 psi
